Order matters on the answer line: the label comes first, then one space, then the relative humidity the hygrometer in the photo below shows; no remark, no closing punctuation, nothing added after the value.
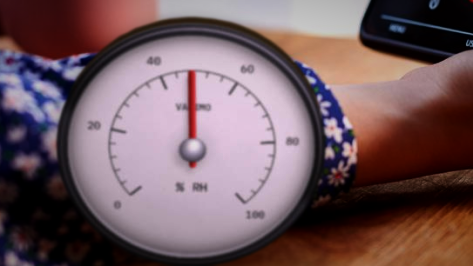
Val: 48 %
